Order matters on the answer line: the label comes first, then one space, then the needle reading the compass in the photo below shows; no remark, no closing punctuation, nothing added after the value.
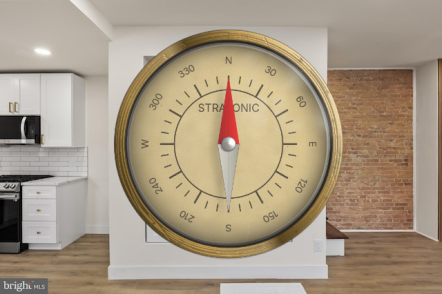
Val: 0 °
